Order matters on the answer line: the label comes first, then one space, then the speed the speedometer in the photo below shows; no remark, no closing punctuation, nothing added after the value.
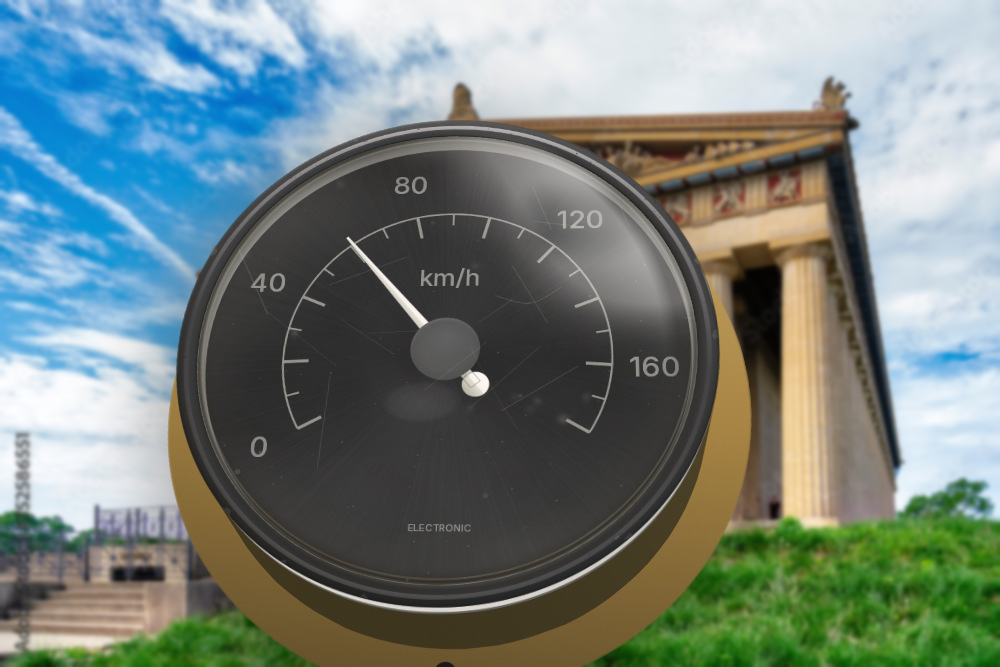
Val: 60 km/h
